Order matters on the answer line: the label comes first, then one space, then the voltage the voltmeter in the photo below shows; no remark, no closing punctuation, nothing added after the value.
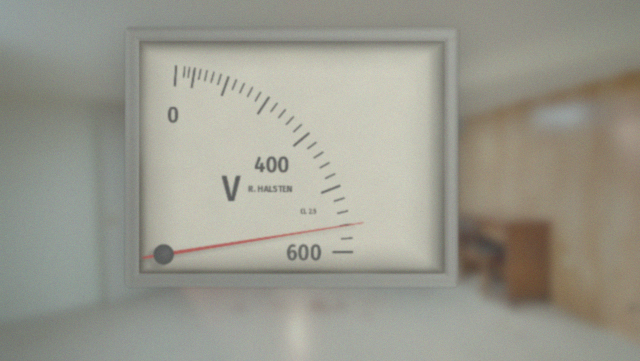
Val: 560 V
